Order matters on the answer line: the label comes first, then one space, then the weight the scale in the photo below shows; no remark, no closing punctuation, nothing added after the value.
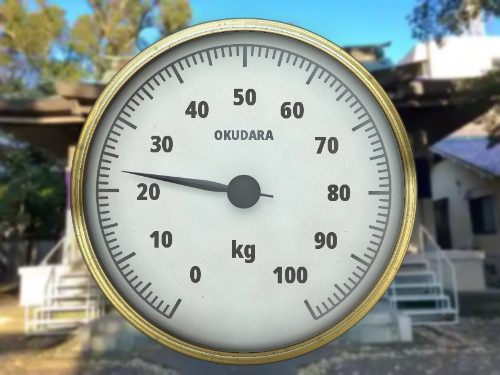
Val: 23 kg
